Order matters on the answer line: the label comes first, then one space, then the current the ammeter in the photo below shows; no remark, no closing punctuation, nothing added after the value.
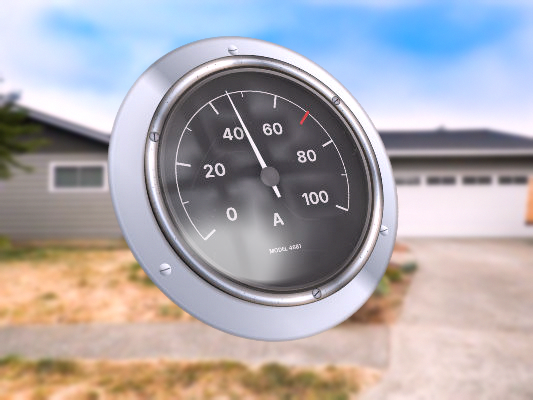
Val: 45 A
